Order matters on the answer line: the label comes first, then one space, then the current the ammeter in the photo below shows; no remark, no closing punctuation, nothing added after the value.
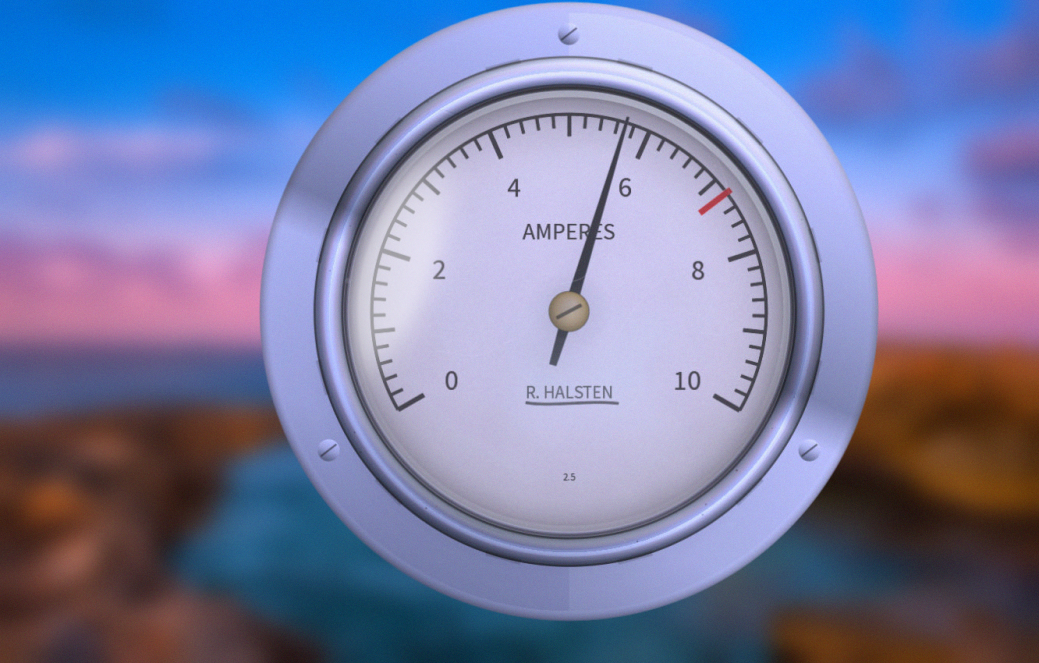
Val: 5.7 A
